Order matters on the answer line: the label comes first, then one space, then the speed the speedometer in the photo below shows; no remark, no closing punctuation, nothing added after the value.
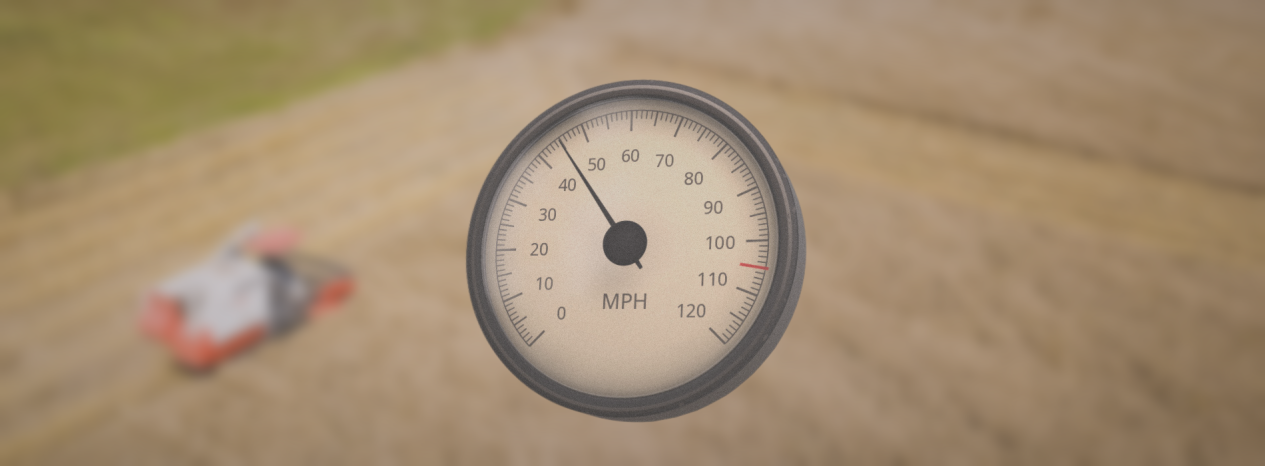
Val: 45 mph
